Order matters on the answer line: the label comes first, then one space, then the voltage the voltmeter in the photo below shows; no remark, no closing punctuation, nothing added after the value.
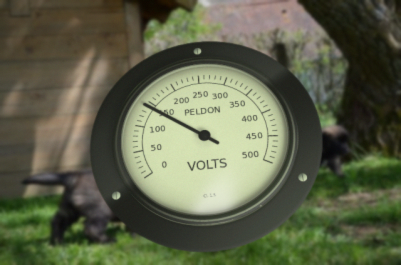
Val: 140 V
